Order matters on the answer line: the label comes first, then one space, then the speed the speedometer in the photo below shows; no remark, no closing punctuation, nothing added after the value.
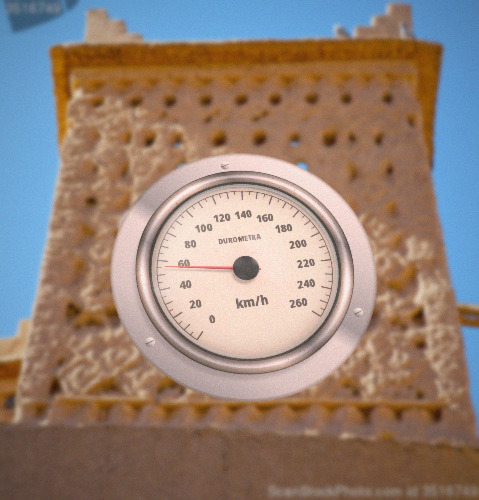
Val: 55 km/h
